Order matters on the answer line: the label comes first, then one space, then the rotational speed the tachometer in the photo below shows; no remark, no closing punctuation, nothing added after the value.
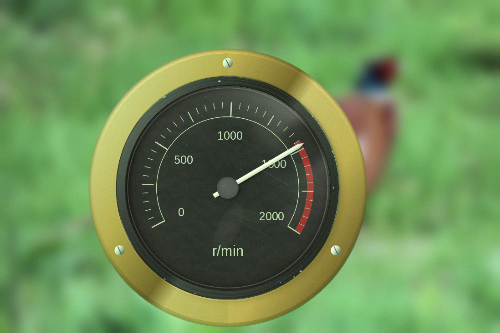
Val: 1475 rpm
